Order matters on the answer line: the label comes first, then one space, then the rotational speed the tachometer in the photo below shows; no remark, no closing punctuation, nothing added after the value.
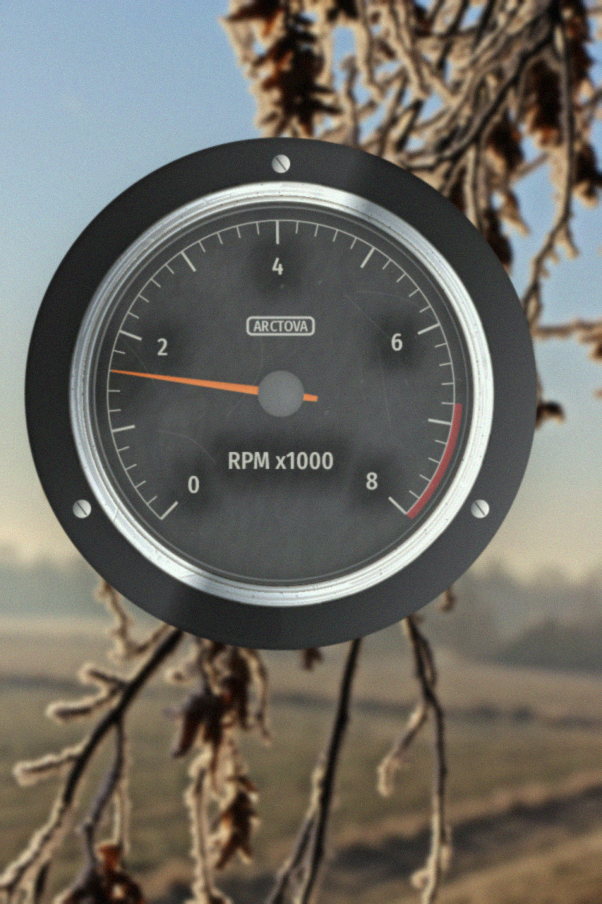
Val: 1600 rpm
